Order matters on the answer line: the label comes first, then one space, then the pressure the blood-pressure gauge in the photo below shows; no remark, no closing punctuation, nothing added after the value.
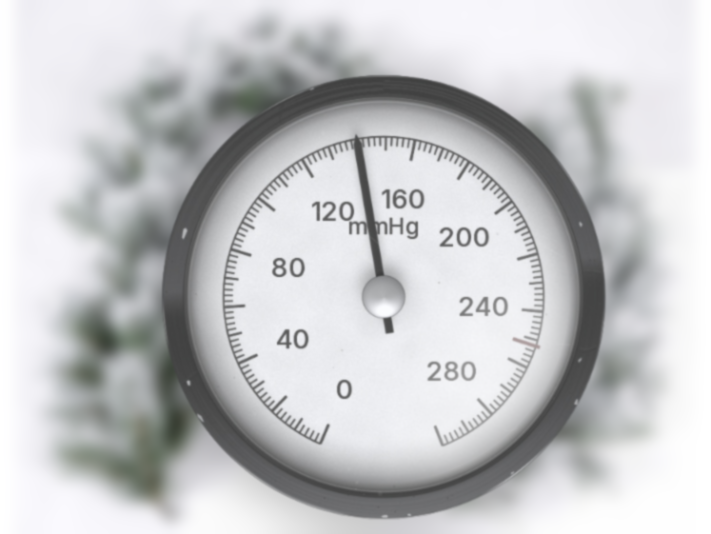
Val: 140 mmHg
